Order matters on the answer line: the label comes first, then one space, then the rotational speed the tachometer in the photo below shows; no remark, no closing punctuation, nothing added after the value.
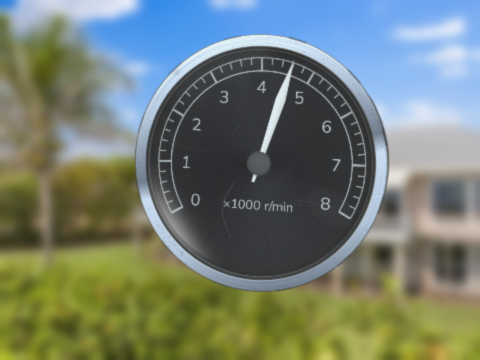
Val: 4600 rpm
